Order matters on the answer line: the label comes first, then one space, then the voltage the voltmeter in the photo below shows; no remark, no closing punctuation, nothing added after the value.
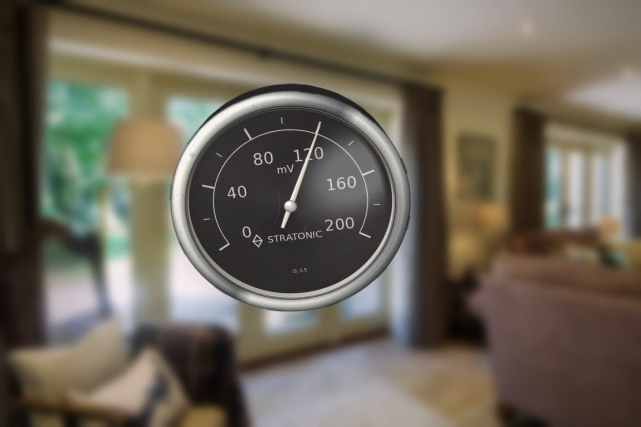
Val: 120 mV
